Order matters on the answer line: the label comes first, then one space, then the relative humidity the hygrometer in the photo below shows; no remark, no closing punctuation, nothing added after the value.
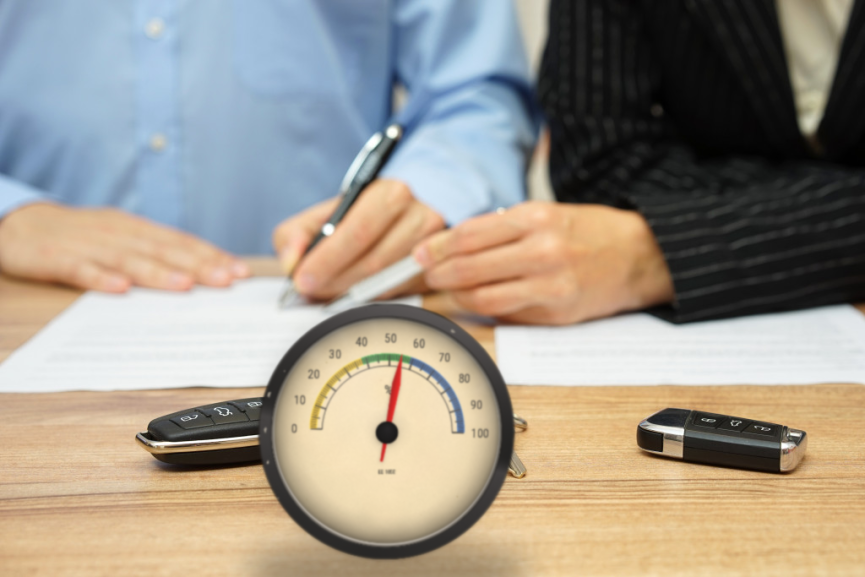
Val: 55 %
